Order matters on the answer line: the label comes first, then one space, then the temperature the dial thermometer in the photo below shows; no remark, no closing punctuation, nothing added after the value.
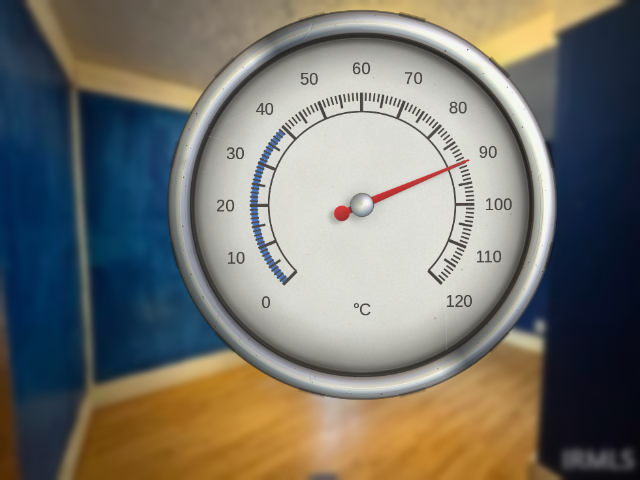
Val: 90 °C
